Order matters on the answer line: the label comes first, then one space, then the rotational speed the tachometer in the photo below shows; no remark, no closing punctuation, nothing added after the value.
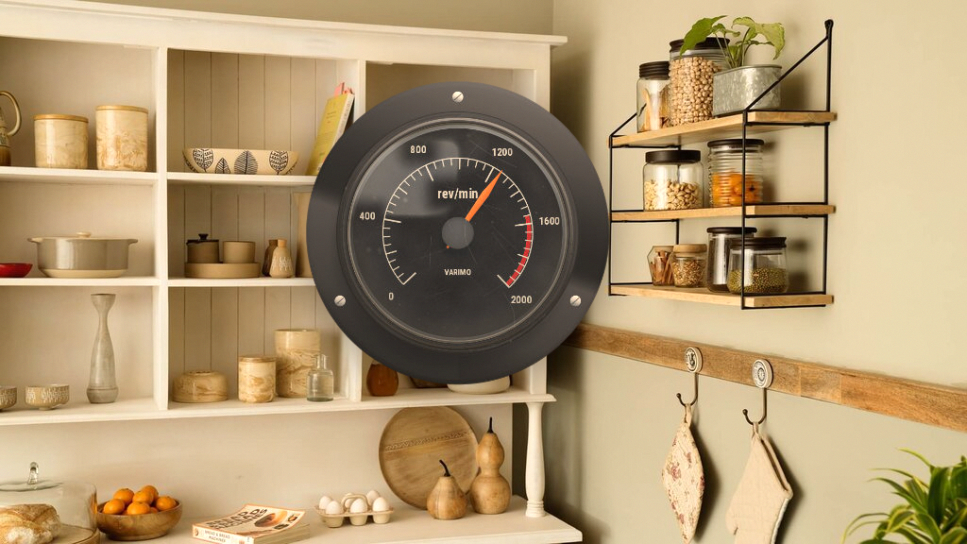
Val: 1250 rpm
